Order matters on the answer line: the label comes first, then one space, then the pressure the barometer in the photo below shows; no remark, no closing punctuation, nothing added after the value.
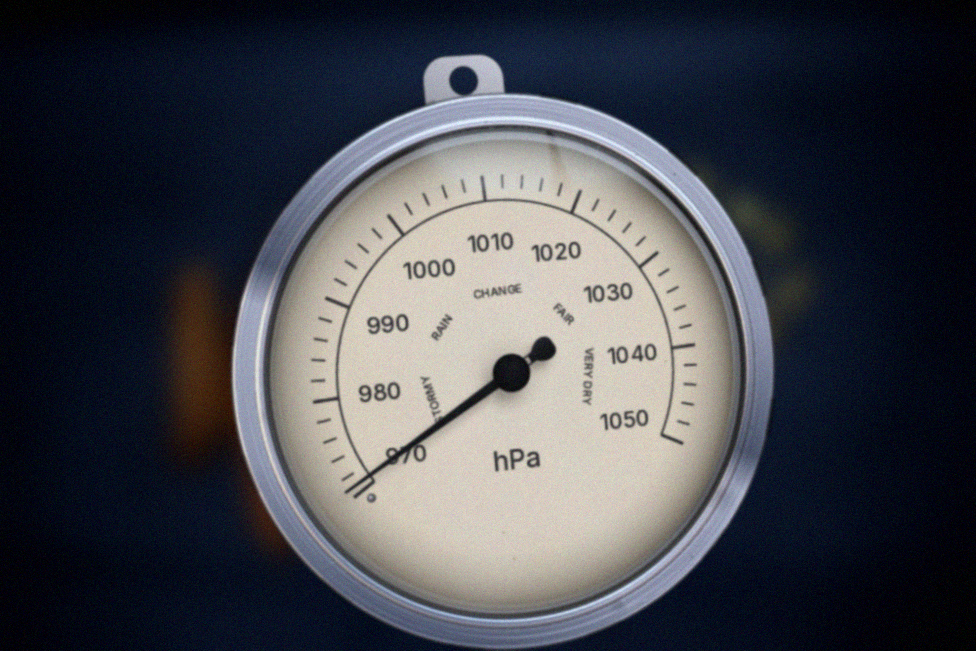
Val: 971 hPa
